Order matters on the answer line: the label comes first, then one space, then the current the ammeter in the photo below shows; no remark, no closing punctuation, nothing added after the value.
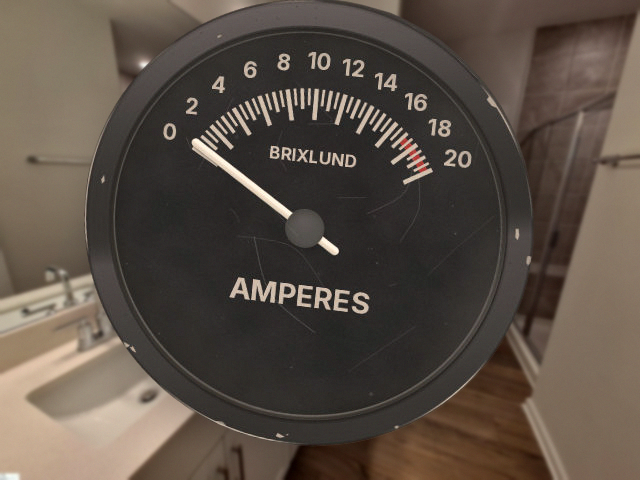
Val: 0.5 A
